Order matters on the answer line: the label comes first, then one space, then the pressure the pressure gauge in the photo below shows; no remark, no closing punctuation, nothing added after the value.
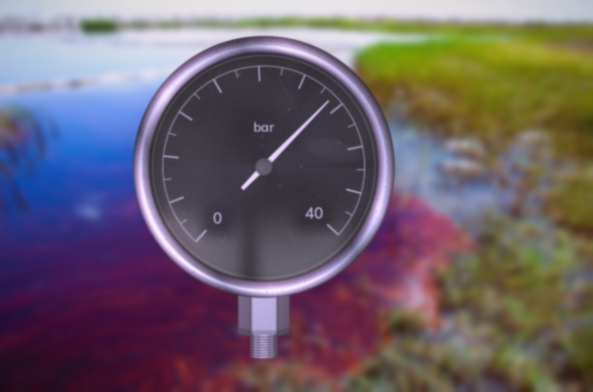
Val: 27 bar
